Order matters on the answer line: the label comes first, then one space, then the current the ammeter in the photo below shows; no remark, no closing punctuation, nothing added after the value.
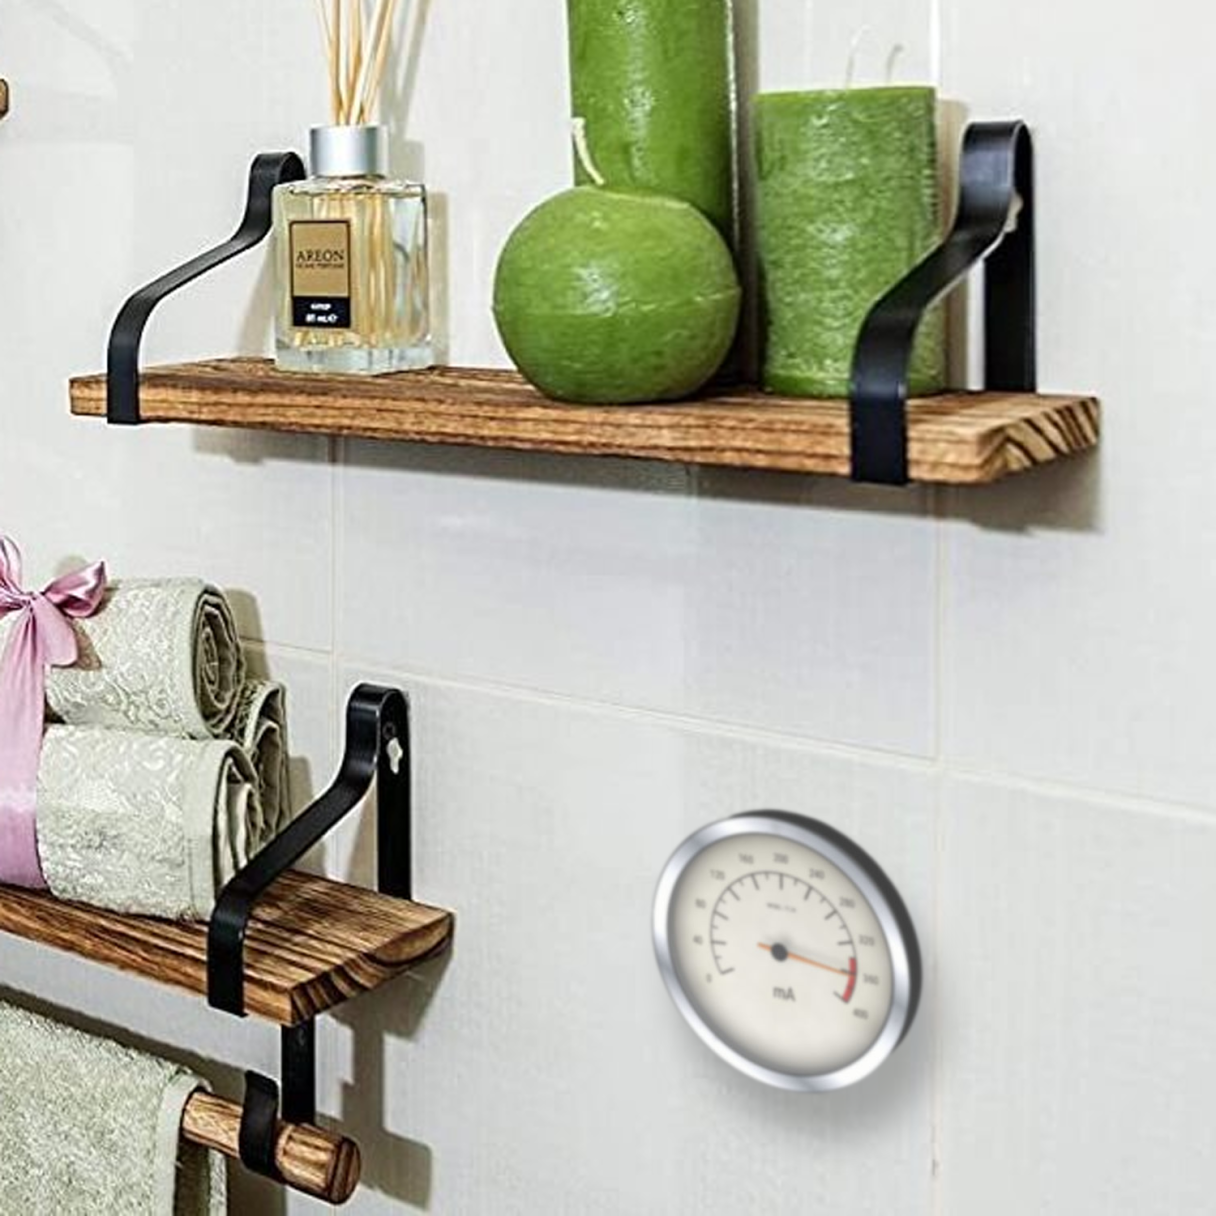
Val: 360 mA
